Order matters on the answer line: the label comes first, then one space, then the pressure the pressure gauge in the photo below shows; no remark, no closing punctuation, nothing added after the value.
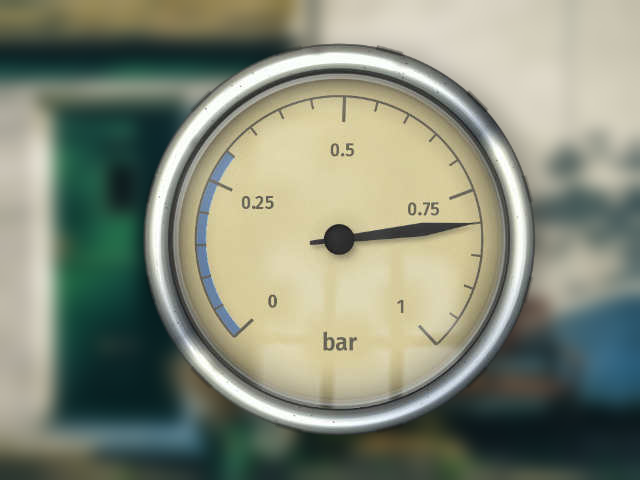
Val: 0.8 bar
